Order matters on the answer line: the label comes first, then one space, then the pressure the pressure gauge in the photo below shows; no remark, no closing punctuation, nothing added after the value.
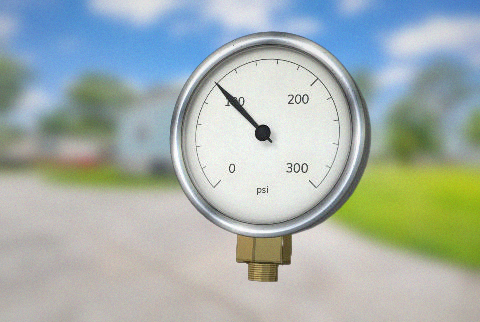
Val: 100 psi
